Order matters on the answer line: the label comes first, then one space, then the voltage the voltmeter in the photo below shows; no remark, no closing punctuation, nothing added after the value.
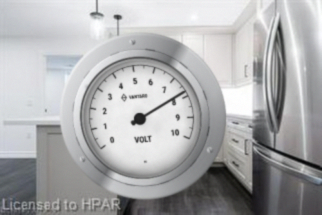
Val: 7.75 V
